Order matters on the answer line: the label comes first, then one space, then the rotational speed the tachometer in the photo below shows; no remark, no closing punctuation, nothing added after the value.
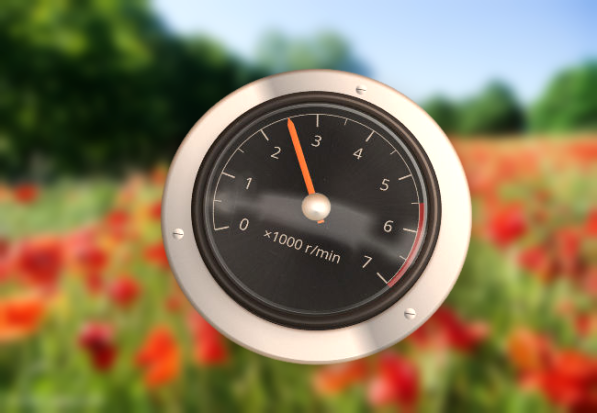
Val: 2500 rpm
